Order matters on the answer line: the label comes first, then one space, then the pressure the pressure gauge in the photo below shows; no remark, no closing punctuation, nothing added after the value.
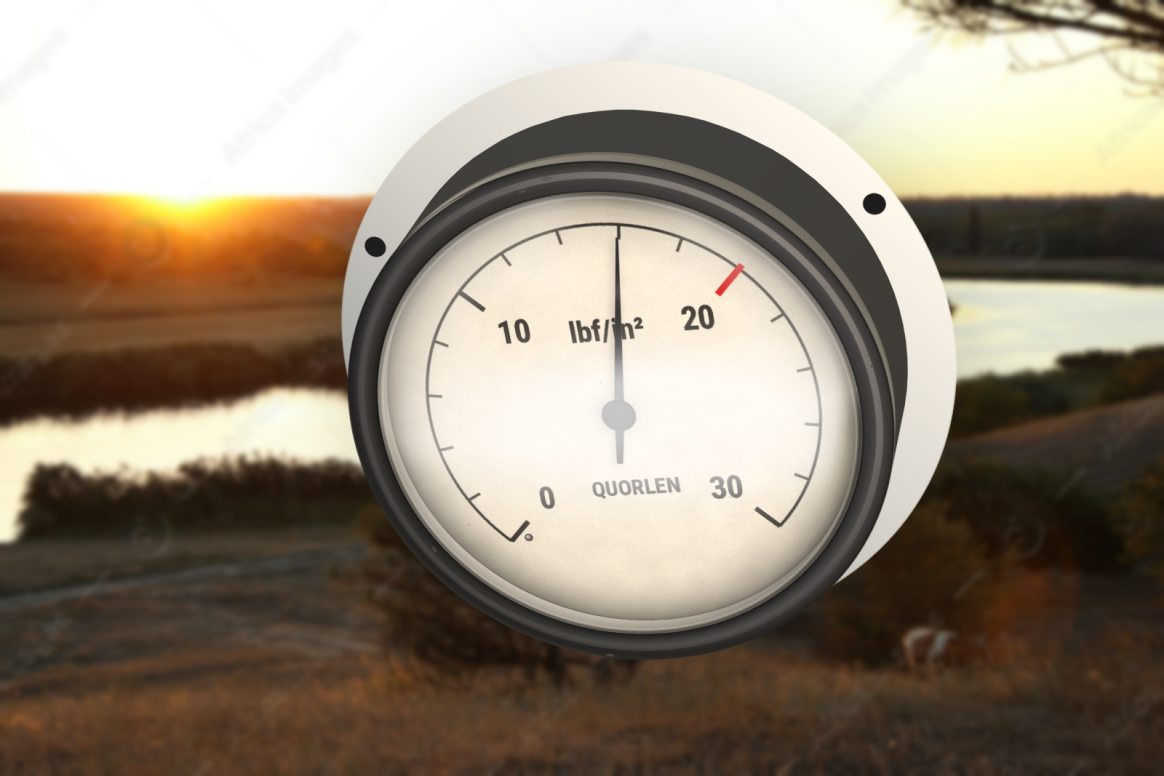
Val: 16 psi
